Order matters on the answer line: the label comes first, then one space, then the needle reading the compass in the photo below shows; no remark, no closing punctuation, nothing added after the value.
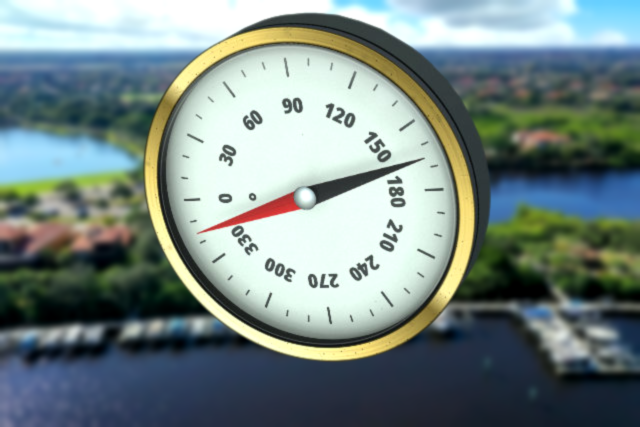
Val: 345 °
